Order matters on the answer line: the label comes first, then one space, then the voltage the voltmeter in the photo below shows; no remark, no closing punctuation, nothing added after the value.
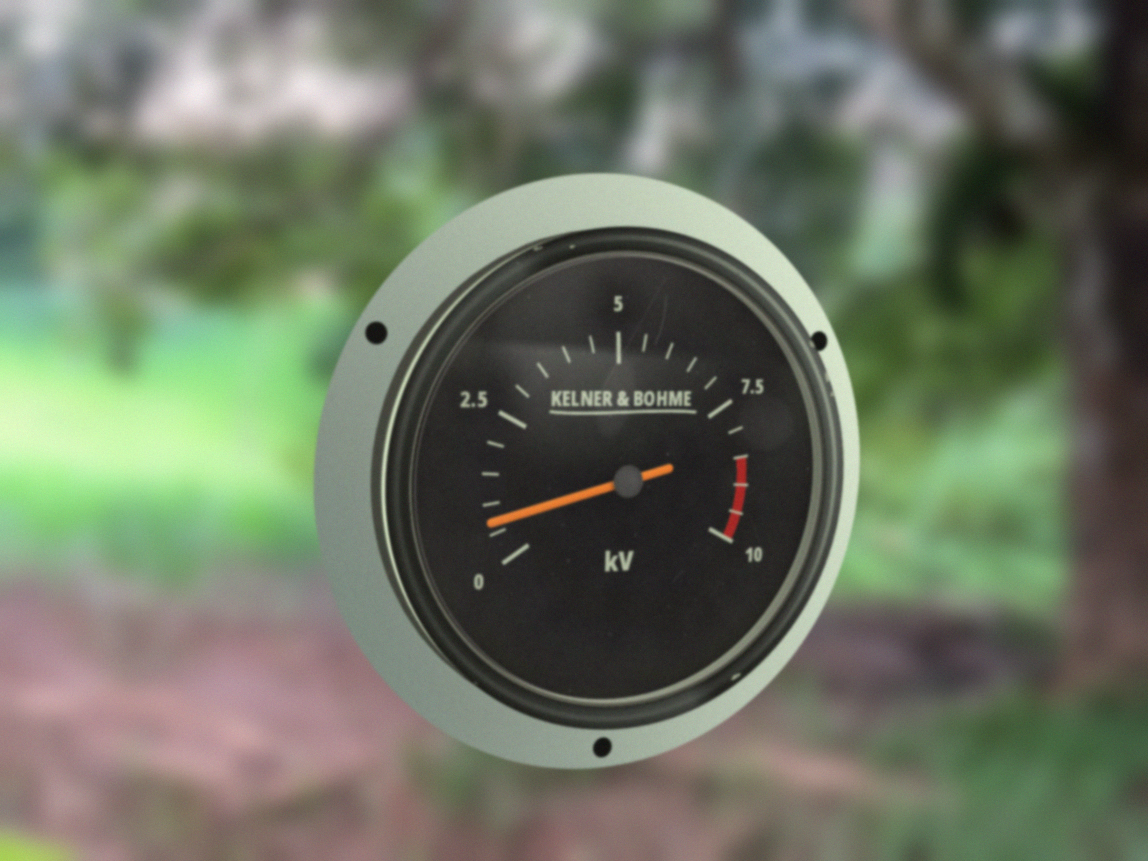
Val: 0.75 kV
